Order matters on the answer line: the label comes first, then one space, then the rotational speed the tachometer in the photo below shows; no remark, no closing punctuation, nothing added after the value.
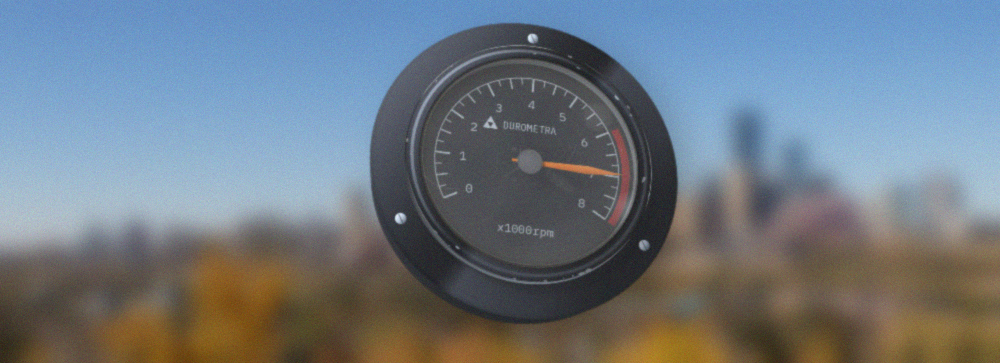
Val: 7000 rpm
